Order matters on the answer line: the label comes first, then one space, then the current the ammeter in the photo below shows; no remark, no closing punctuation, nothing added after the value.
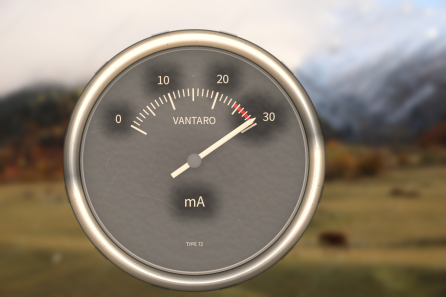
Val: 29 mA
